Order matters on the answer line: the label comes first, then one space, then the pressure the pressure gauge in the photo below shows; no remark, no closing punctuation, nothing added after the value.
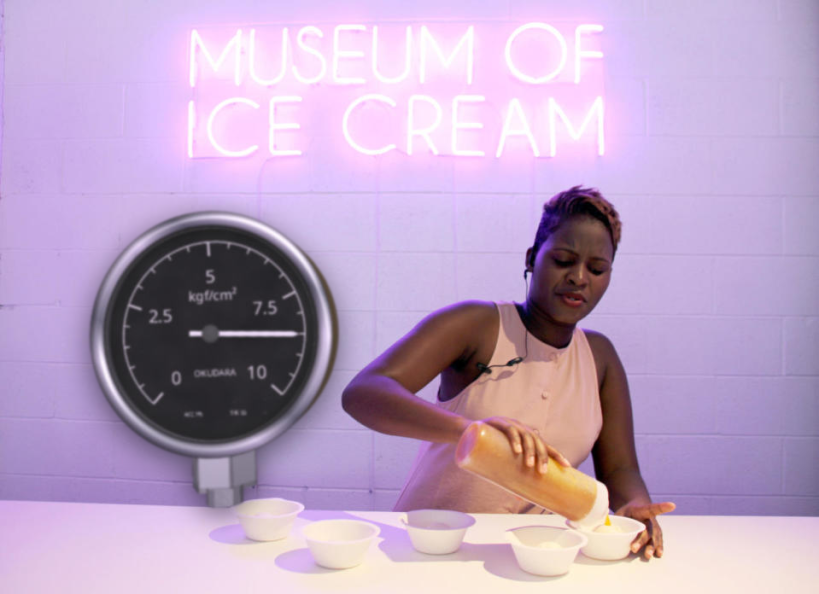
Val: 8.5 kg/cm²
